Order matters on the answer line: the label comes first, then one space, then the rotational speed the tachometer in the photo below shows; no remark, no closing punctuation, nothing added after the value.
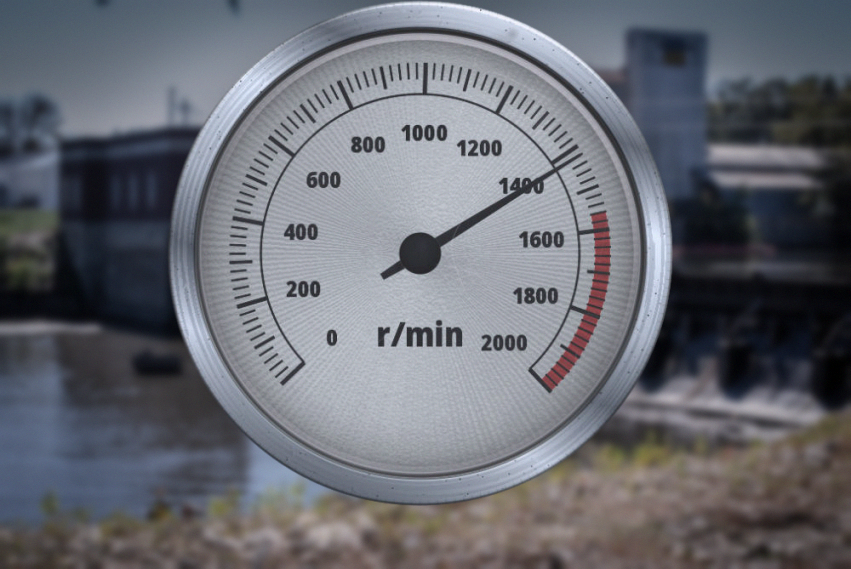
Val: 1420 rpm
